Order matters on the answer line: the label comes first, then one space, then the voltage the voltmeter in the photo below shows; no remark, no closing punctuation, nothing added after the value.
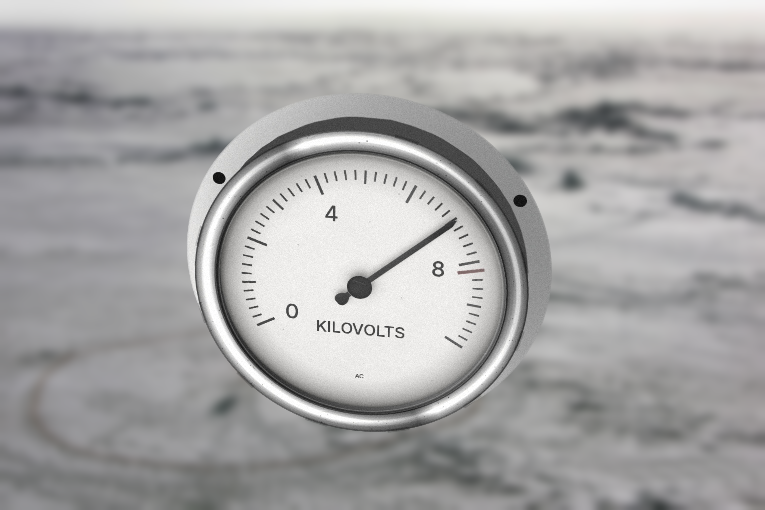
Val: 7 kV
